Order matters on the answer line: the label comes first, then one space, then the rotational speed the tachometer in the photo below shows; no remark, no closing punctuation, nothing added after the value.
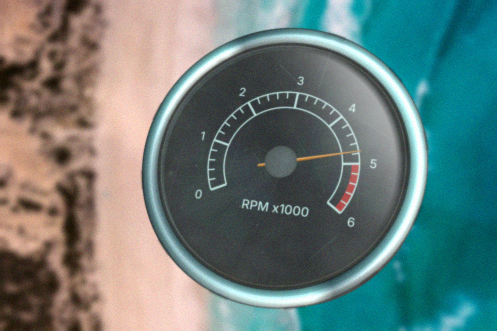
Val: 4800 rpm
